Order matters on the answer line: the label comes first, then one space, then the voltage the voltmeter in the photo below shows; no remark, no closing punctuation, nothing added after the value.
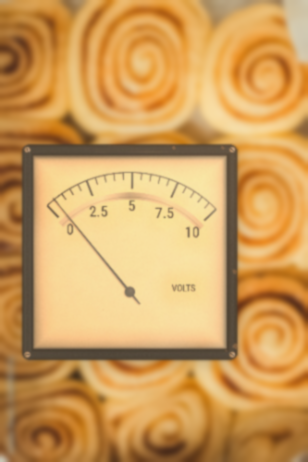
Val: 0.5 V
